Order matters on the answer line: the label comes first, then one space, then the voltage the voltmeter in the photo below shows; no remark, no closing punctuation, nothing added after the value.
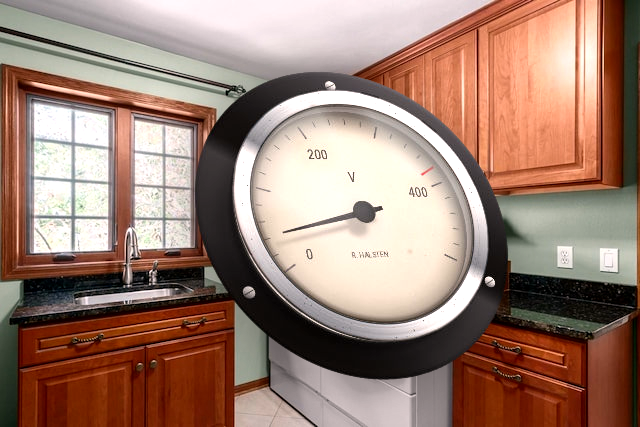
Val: 40 V
